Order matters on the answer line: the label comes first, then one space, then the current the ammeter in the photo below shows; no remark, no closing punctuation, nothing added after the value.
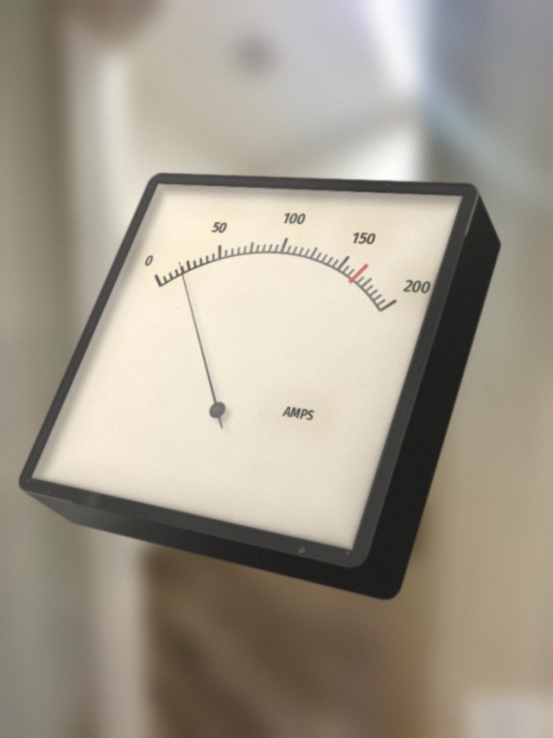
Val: 20 A
